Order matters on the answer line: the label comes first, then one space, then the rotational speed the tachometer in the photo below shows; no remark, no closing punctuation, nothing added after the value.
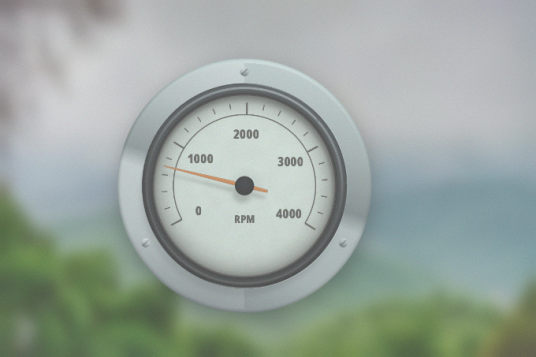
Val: 700 rpm
